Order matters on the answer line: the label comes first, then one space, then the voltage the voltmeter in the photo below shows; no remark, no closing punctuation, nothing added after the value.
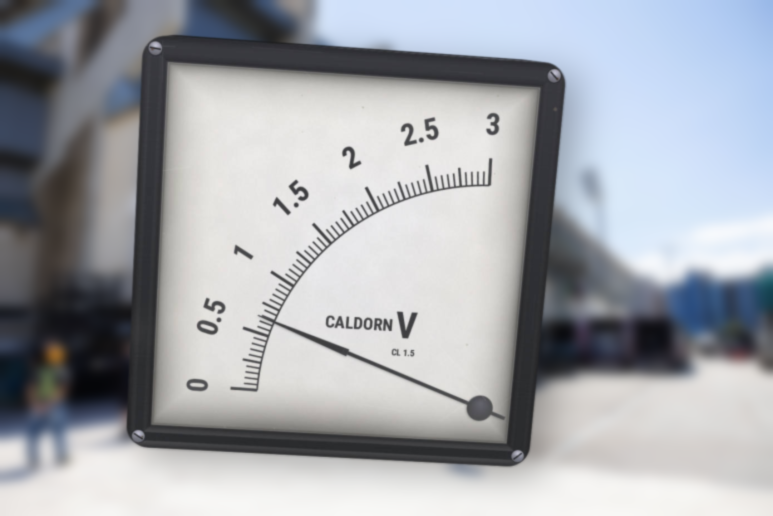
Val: 0.65 V
